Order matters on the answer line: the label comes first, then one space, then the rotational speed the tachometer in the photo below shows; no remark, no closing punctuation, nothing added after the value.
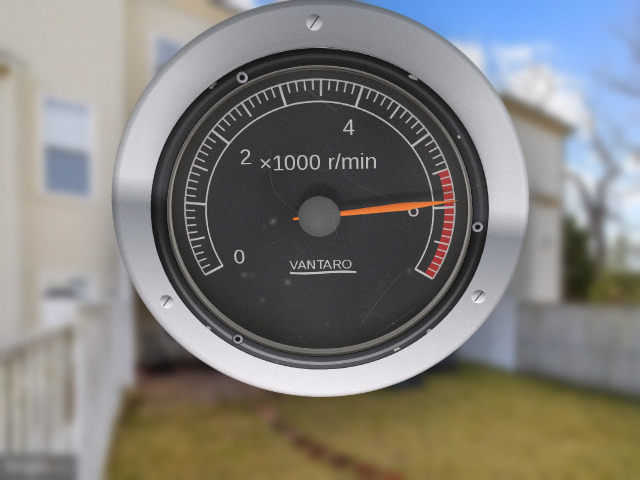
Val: 5900 rpm
